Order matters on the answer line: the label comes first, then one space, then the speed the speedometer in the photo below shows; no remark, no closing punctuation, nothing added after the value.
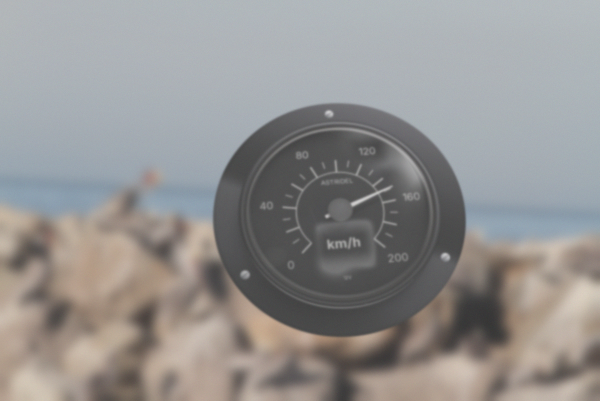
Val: 150 km/h
